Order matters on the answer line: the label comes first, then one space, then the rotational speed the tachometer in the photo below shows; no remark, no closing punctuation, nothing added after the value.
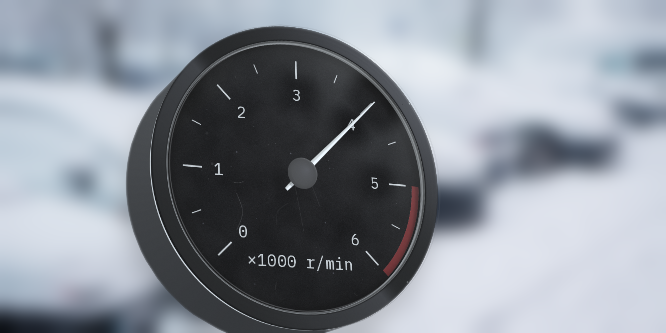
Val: 4000 rpm
